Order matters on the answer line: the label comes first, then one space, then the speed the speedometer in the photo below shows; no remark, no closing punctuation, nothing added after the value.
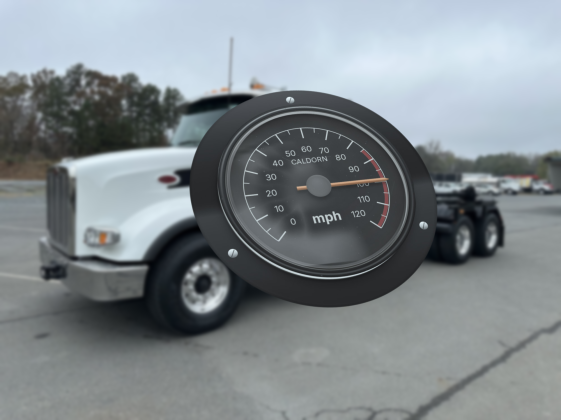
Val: 100 mph
